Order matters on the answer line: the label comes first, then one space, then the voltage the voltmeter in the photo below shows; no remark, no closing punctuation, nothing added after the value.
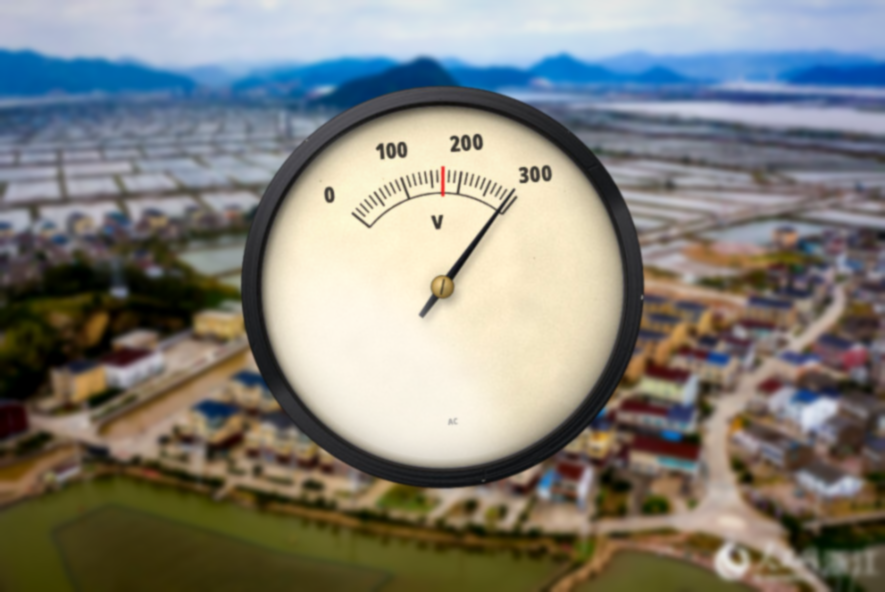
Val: 290 V
